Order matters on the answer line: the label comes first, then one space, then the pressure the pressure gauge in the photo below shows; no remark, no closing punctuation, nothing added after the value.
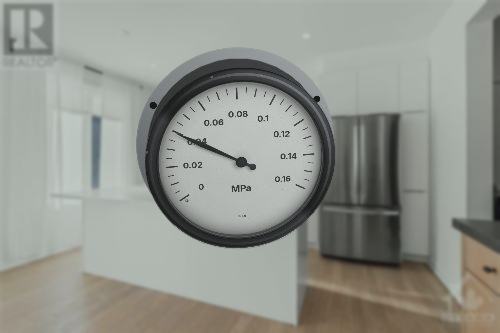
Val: 0.04 MPa
